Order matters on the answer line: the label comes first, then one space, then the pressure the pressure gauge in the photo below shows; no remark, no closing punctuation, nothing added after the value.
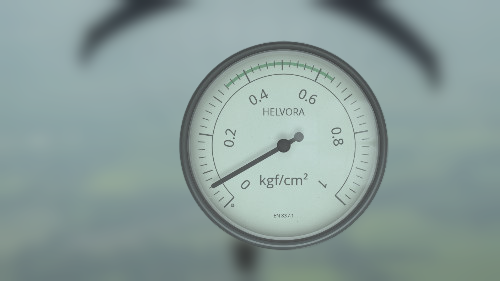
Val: 0.06 kg/cm²
